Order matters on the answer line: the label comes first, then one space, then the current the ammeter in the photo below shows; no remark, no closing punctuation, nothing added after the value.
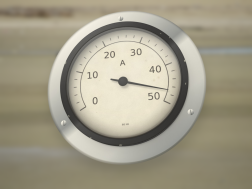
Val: 47 A
